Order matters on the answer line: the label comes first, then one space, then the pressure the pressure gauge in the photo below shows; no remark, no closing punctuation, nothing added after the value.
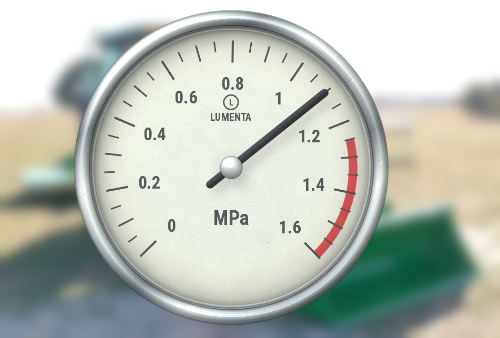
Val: 1.1 MPa
